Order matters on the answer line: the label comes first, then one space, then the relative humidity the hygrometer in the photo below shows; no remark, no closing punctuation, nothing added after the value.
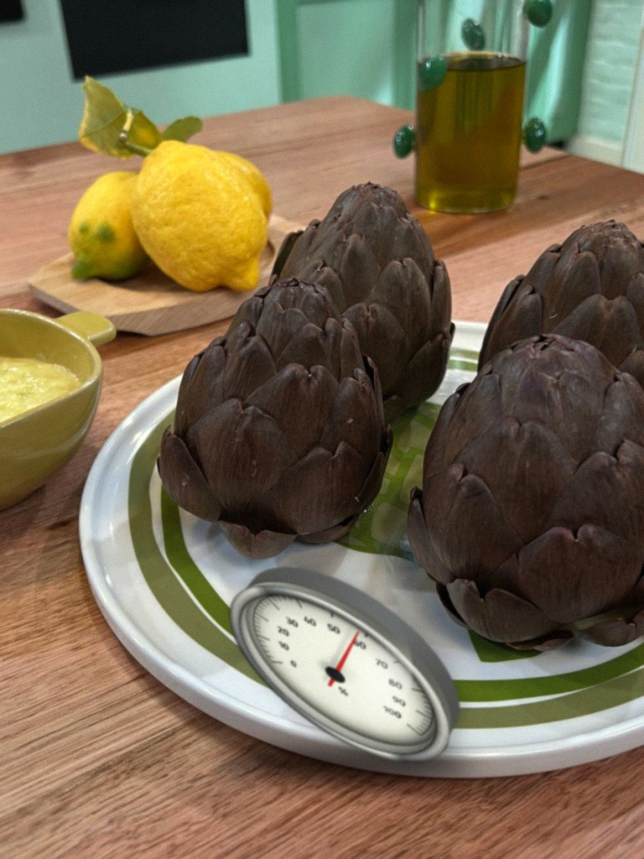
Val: 58 %
